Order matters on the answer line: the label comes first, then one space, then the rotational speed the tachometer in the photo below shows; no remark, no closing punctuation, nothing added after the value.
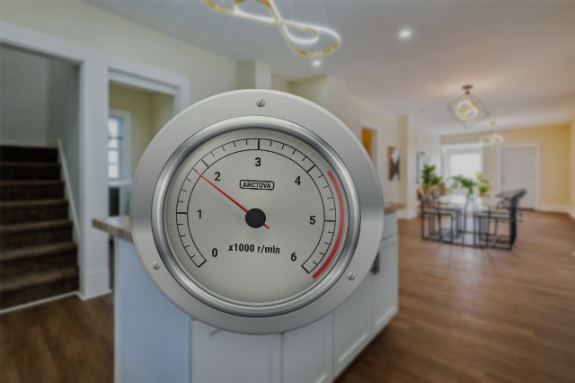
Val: 1800 rpm
